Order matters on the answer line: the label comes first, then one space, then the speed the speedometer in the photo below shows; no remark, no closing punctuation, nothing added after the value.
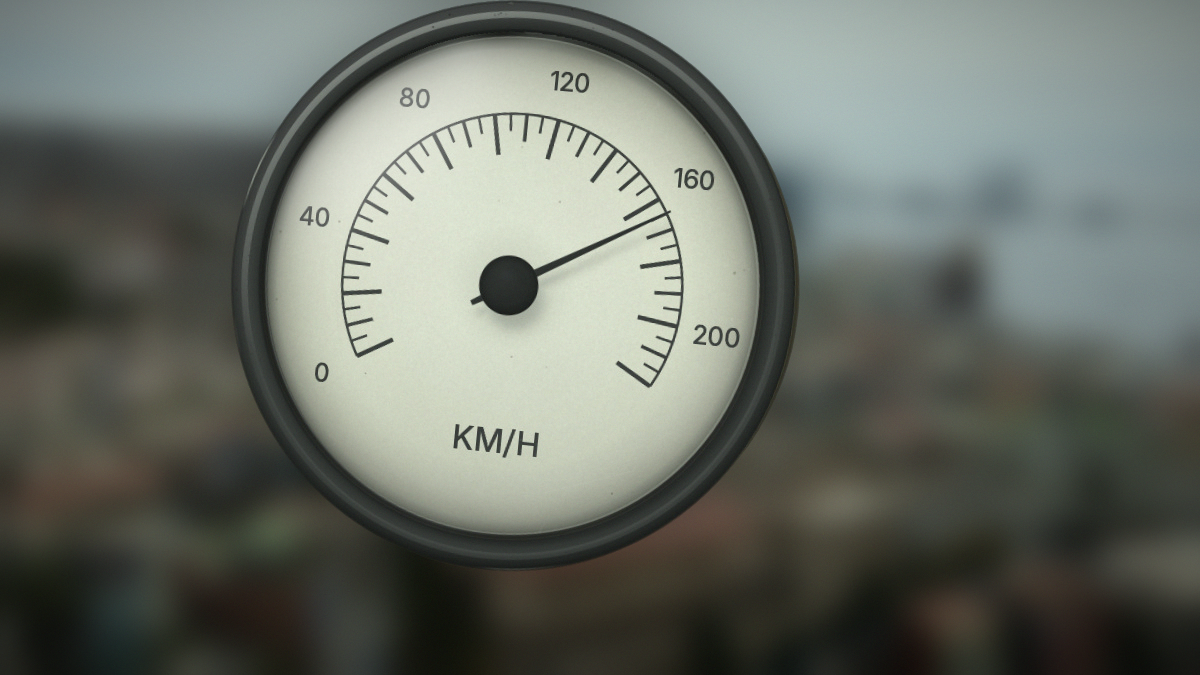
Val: 165 km/h
